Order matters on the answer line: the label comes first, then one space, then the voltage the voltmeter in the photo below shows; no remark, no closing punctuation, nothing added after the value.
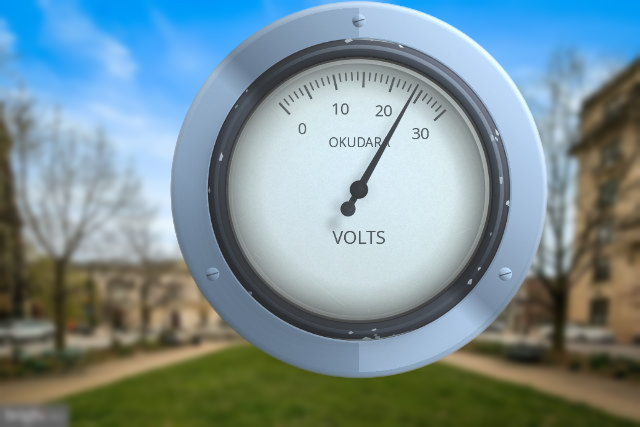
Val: 24 V
